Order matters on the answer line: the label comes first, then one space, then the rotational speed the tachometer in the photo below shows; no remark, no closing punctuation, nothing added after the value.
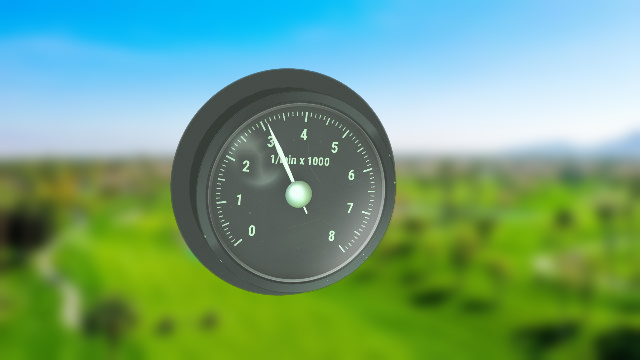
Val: 3100 rpm
